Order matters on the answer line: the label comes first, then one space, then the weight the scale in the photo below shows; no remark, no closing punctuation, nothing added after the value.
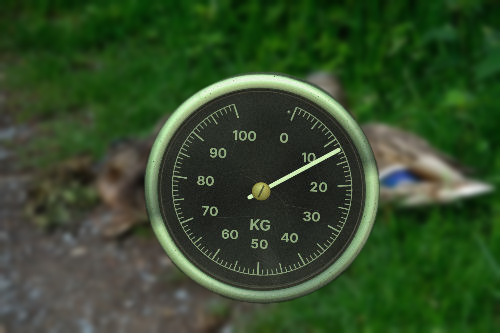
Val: 12 kg
